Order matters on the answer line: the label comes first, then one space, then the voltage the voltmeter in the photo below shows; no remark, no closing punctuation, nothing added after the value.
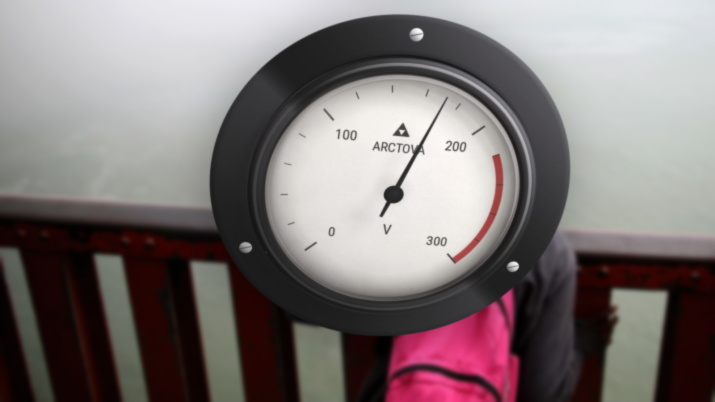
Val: 170 V
